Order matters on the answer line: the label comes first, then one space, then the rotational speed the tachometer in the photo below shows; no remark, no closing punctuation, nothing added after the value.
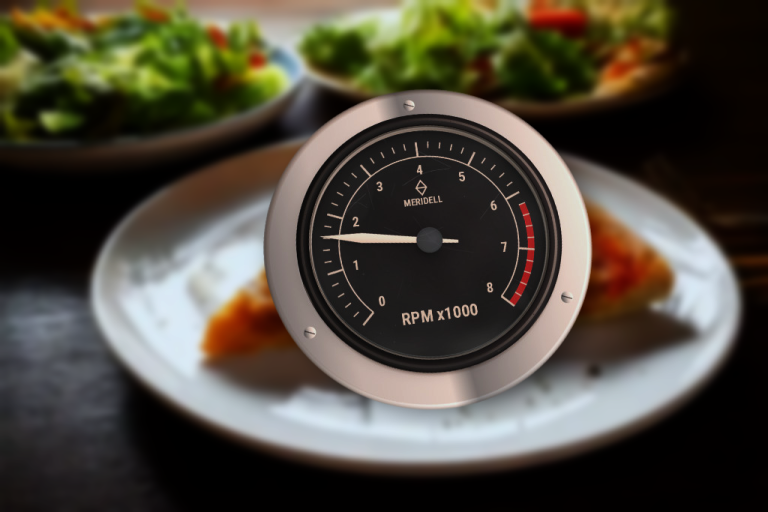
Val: 1600 rpm
